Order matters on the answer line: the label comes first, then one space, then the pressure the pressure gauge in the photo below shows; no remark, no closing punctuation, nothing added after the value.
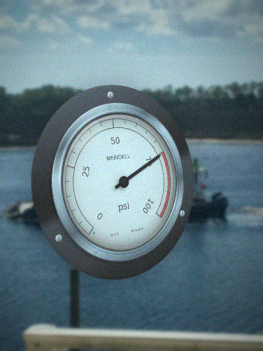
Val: 75 psi
